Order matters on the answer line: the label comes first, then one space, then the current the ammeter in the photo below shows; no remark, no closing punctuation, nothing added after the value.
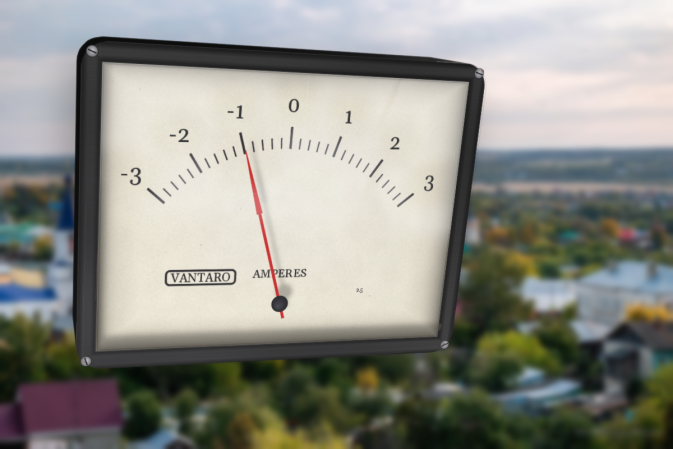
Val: -1 A
